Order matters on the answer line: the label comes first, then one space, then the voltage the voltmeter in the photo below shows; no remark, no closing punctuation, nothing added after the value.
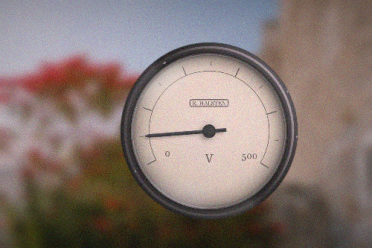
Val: 50 V
